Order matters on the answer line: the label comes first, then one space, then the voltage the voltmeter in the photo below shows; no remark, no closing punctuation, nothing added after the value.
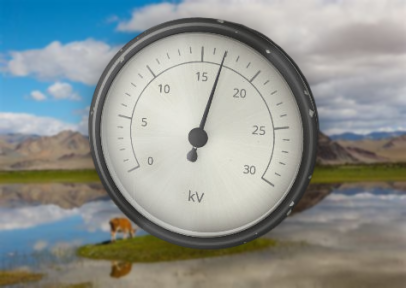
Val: 17 kV
